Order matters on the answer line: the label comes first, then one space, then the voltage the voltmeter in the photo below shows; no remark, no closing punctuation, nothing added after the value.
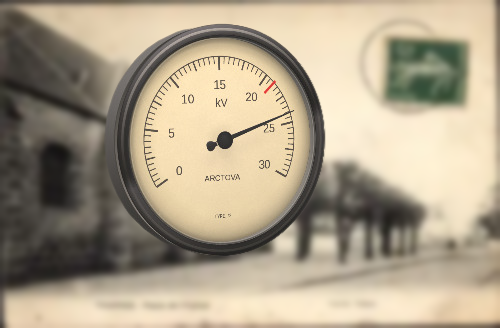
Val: 24 kV
